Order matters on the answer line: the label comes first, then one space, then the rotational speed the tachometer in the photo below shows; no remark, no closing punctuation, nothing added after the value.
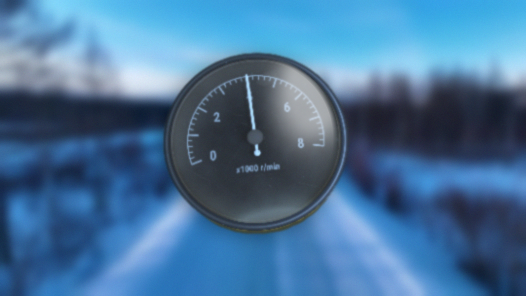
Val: 4000 rpm
